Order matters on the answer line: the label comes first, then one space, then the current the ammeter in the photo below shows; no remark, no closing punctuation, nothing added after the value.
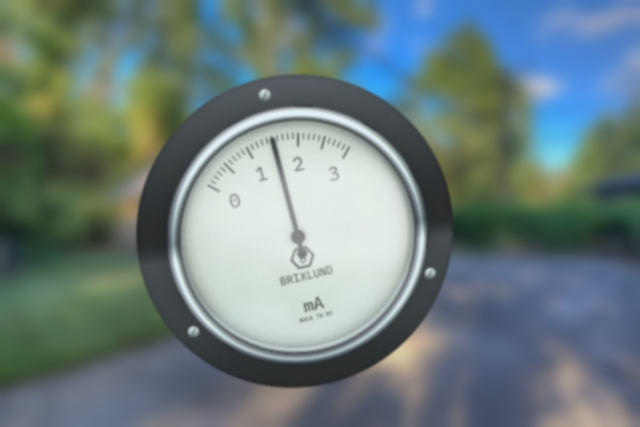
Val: 1.5 mA
